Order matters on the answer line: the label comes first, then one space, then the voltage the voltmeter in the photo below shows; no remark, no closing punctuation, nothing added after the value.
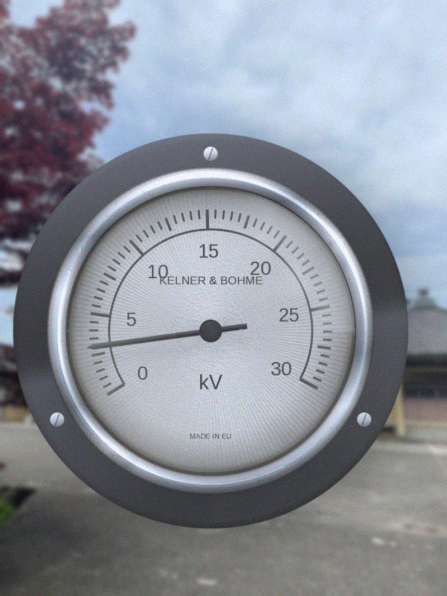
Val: 3 kV
